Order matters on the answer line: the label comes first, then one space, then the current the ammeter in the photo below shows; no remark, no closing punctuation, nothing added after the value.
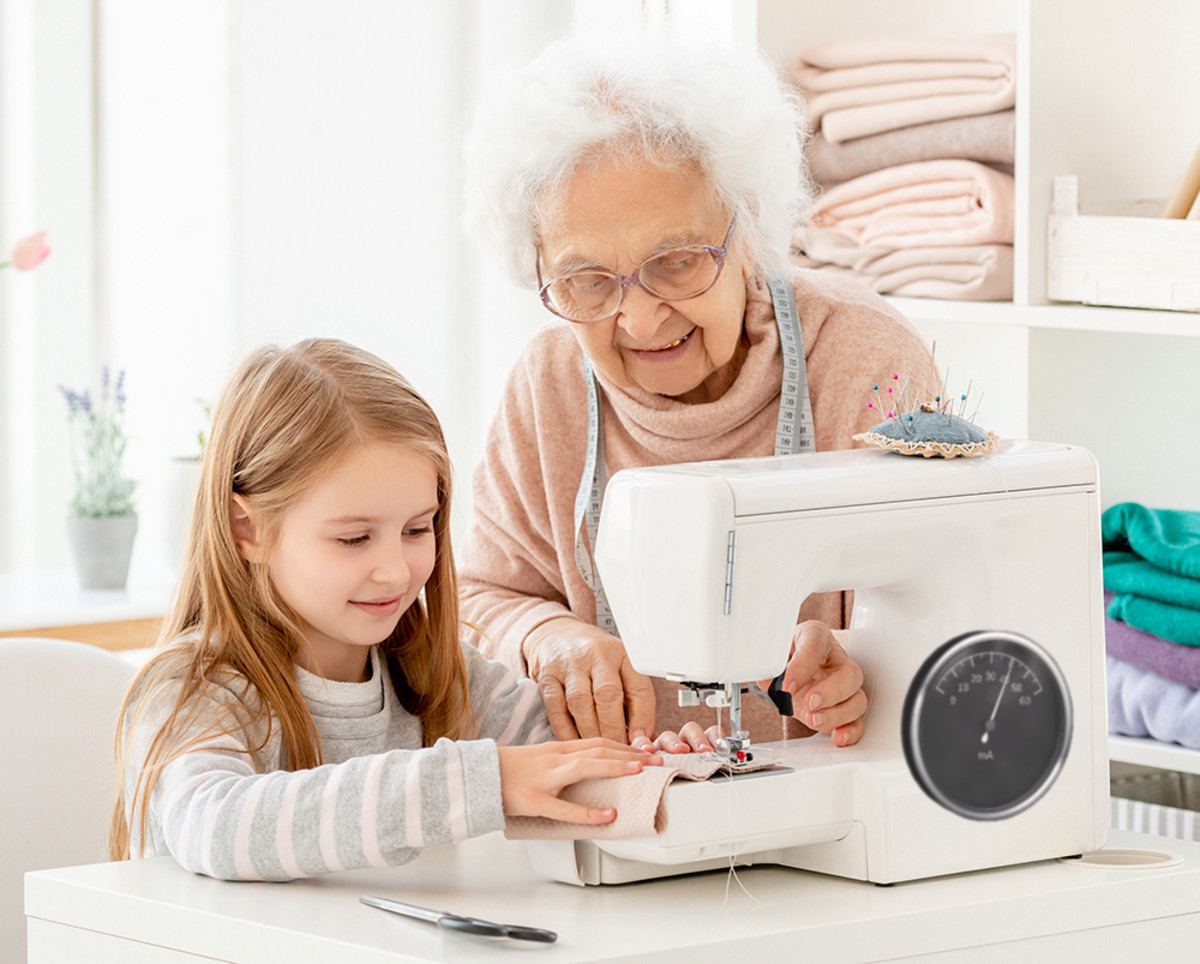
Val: 40 mA
